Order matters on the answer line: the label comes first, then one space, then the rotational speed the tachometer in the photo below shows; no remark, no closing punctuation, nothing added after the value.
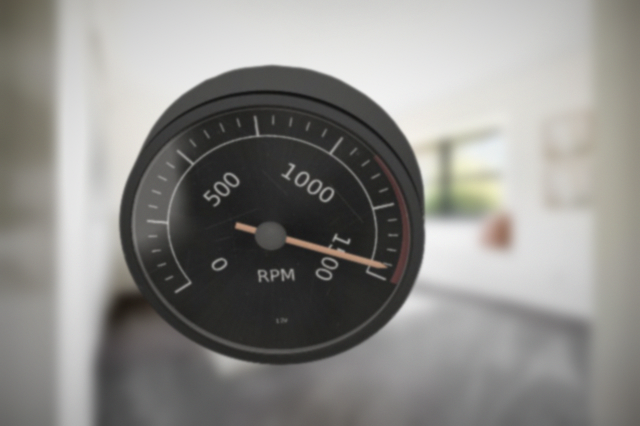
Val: 1450 rpm
